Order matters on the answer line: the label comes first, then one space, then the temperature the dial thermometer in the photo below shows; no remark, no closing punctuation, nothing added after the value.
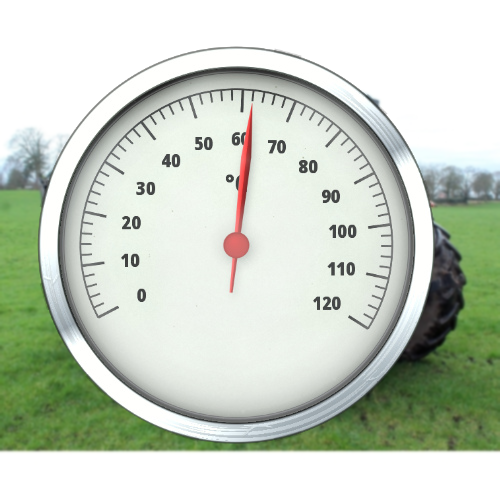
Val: 62 °C
